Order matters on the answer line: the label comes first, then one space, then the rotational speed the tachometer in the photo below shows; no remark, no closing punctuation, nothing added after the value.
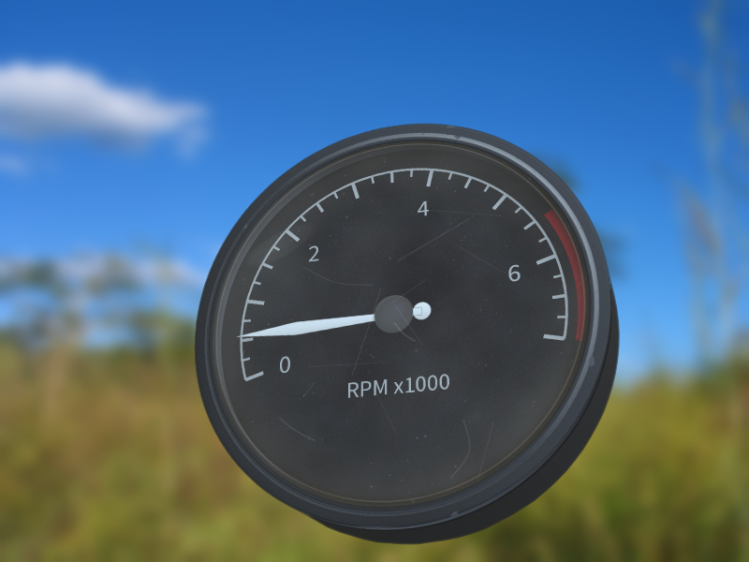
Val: 500 rpm
